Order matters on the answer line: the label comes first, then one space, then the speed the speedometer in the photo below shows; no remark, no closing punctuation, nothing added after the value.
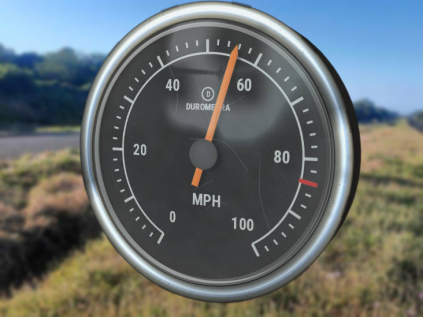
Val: 56 mph
